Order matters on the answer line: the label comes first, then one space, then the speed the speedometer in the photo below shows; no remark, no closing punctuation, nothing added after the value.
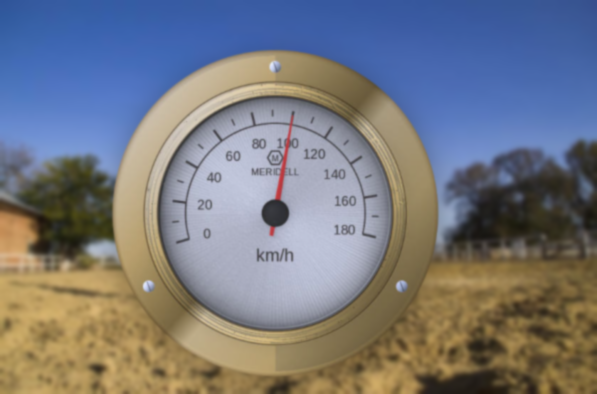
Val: 100 km/h
